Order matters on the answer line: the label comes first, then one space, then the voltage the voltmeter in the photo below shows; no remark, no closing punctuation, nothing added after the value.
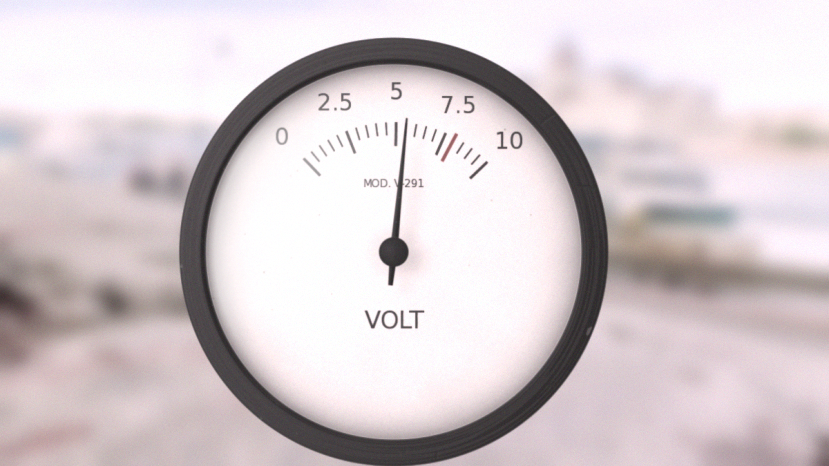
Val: 5.5 V
